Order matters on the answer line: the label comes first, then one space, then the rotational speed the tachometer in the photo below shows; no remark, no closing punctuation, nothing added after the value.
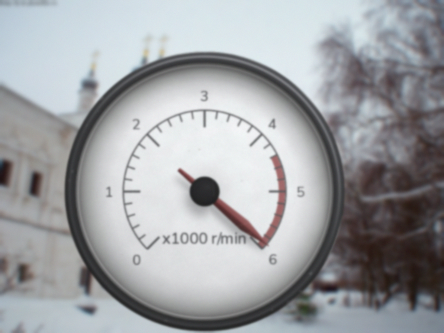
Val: 5900 rpm
